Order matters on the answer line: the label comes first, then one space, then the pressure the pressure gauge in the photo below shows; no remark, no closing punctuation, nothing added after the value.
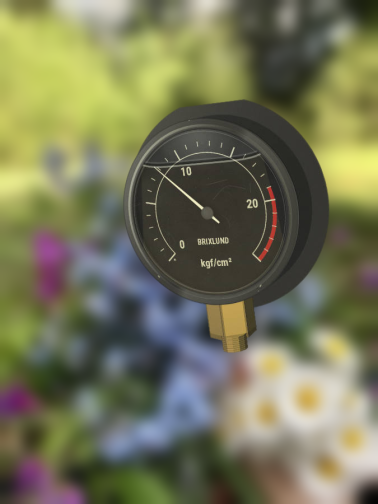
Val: 8 kg/cm²
